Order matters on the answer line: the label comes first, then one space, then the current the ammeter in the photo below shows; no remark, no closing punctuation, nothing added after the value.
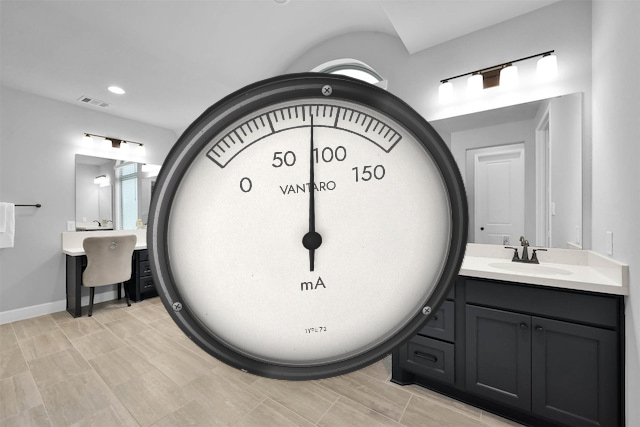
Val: 80 mA
